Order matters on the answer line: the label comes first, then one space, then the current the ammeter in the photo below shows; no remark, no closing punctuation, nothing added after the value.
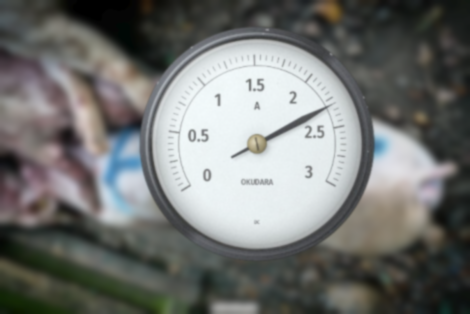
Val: 2.3 A
